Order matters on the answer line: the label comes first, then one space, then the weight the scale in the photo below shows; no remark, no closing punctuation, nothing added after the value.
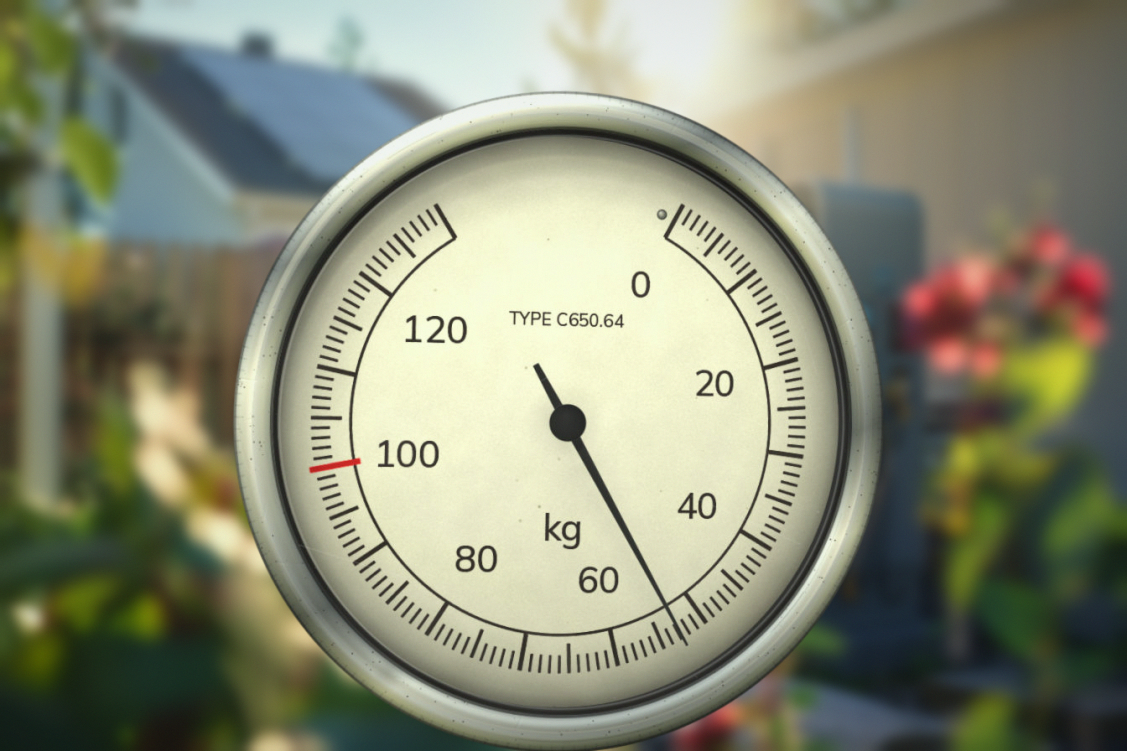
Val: 53 kg
